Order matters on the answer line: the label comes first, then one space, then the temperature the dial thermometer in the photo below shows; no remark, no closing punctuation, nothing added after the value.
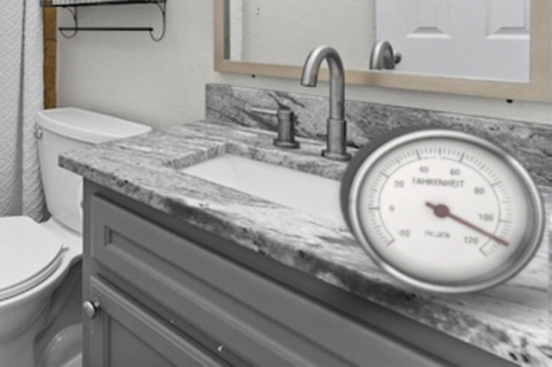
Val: 110 °F
